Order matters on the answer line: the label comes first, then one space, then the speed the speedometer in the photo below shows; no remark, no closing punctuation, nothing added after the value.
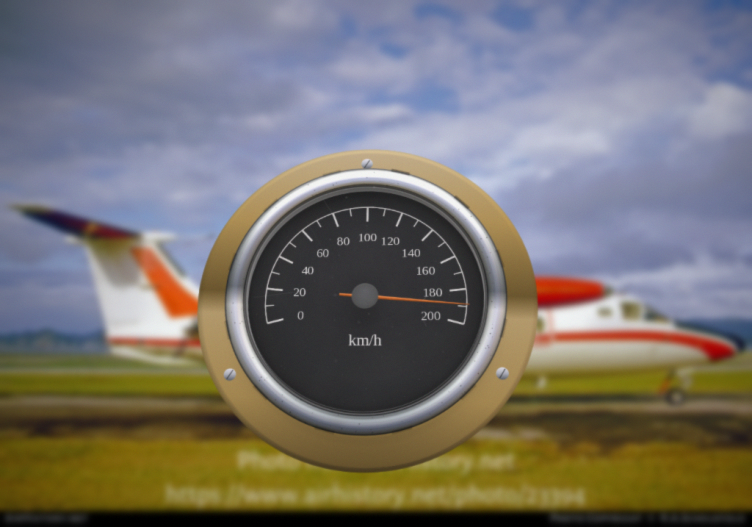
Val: 190 km/h
